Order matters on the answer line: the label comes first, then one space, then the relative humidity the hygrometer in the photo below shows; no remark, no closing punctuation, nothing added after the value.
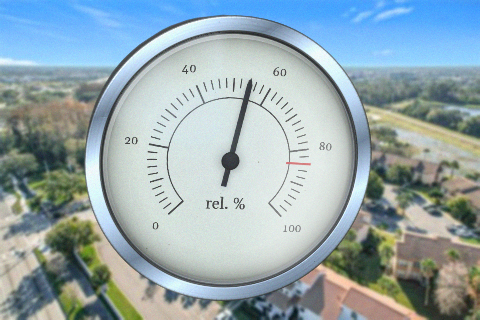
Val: 54 %
